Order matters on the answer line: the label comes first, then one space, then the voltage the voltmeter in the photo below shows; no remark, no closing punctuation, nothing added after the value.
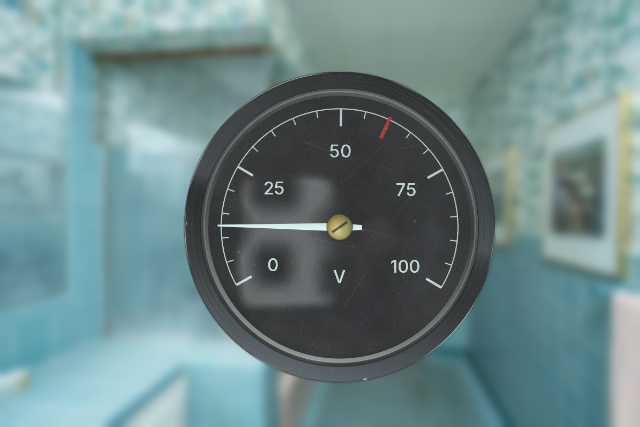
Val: 12.5 V
